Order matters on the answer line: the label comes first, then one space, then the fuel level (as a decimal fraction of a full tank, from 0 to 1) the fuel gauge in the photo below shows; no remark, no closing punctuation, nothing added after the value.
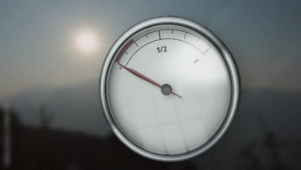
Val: 0
